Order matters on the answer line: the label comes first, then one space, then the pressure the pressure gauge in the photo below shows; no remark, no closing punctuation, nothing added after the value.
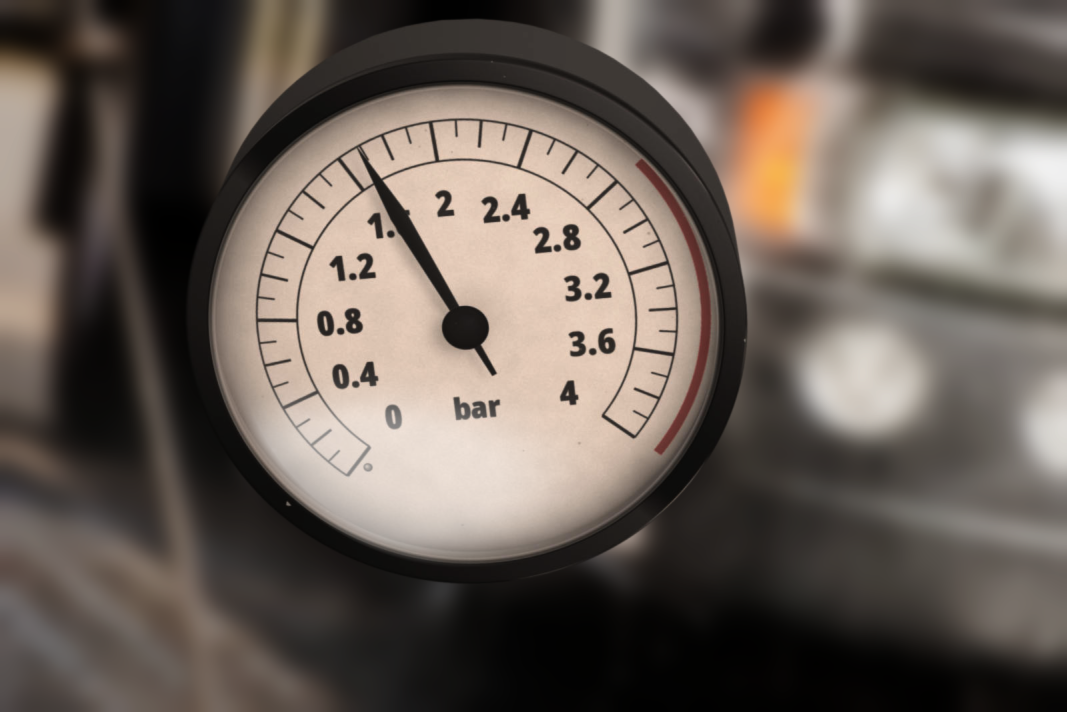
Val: 1.7 bar
